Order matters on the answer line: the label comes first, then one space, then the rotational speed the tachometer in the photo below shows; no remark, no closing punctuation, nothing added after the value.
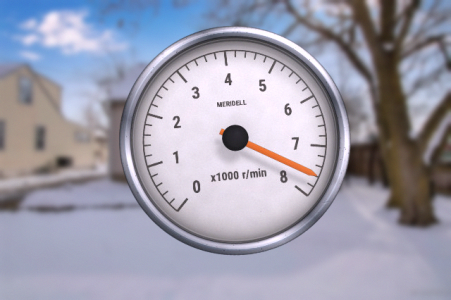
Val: 7600 rpm
